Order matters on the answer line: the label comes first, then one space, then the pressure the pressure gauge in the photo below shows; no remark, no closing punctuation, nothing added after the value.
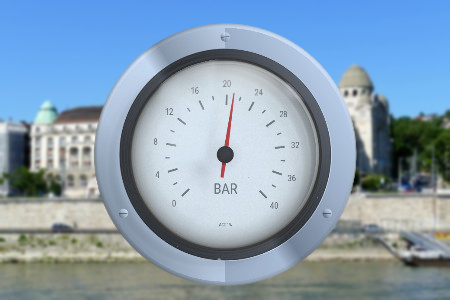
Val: 21 bar
